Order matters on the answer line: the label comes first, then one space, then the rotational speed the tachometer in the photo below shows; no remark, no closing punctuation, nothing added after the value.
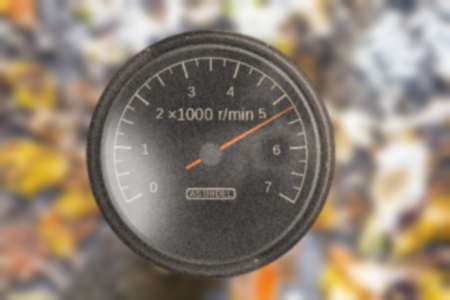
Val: 5250 rpm
